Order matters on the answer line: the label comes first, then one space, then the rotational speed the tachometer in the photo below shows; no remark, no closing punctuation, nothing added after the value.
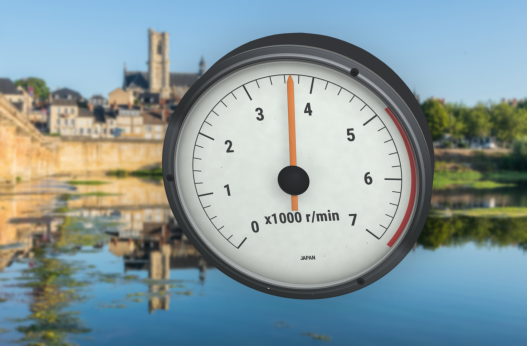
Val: 3700 rpm
